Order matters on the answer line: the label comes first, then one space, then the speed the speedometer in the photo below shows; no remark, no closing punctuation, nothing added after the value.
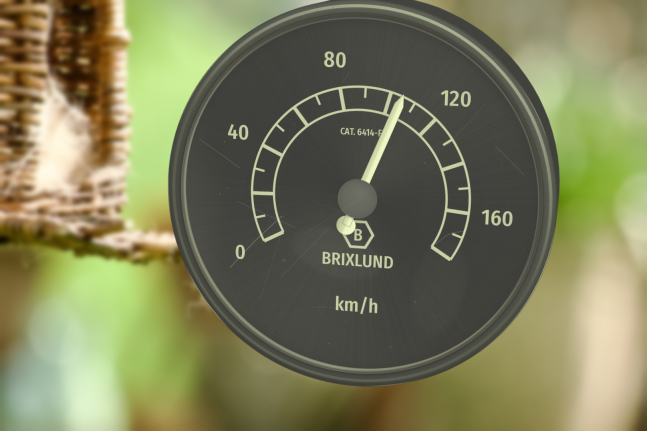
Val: 105 km/h
